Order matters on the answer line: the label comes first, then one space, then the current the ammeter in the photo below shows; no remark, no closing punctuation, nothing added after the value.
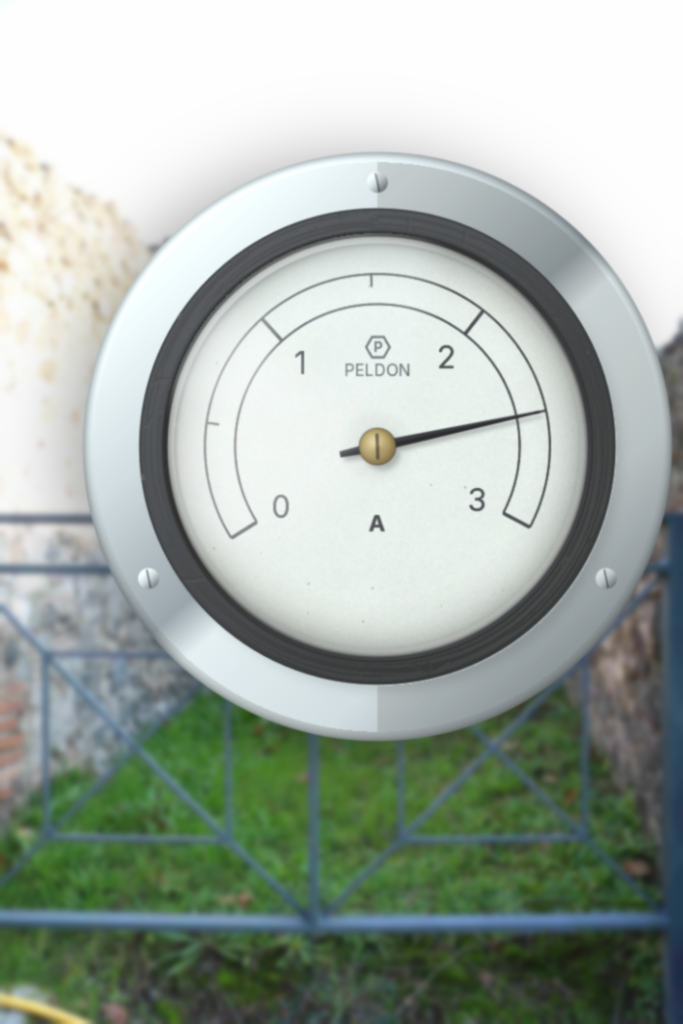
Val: 2.5 A
